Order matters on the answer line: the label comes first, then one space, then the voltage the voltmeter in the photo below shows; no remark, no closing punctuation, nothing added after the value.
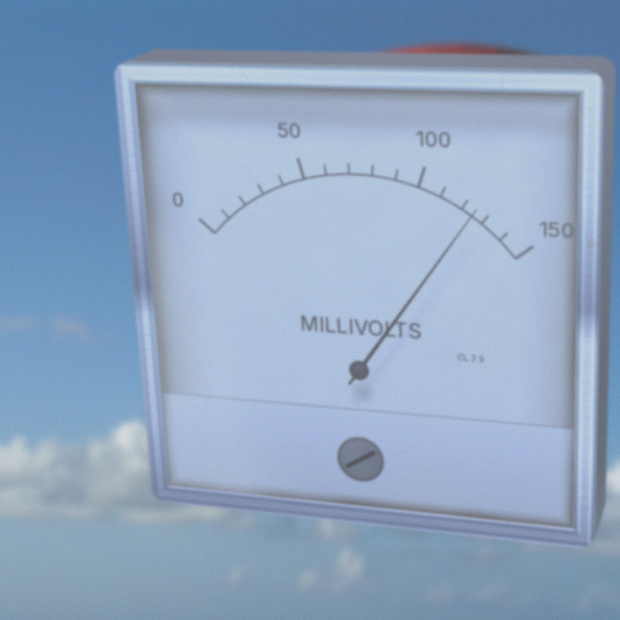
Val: 125 mV
